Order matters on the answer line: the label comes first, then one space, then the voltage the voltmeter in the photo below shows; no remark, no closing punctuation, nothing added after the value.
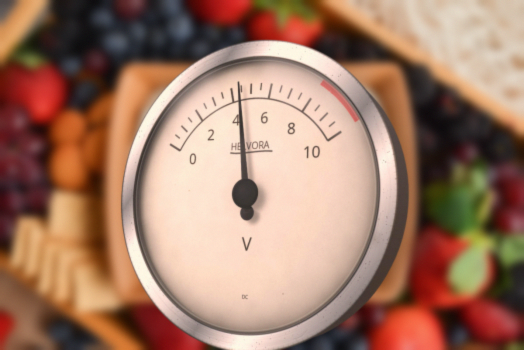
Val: 4.5 V
